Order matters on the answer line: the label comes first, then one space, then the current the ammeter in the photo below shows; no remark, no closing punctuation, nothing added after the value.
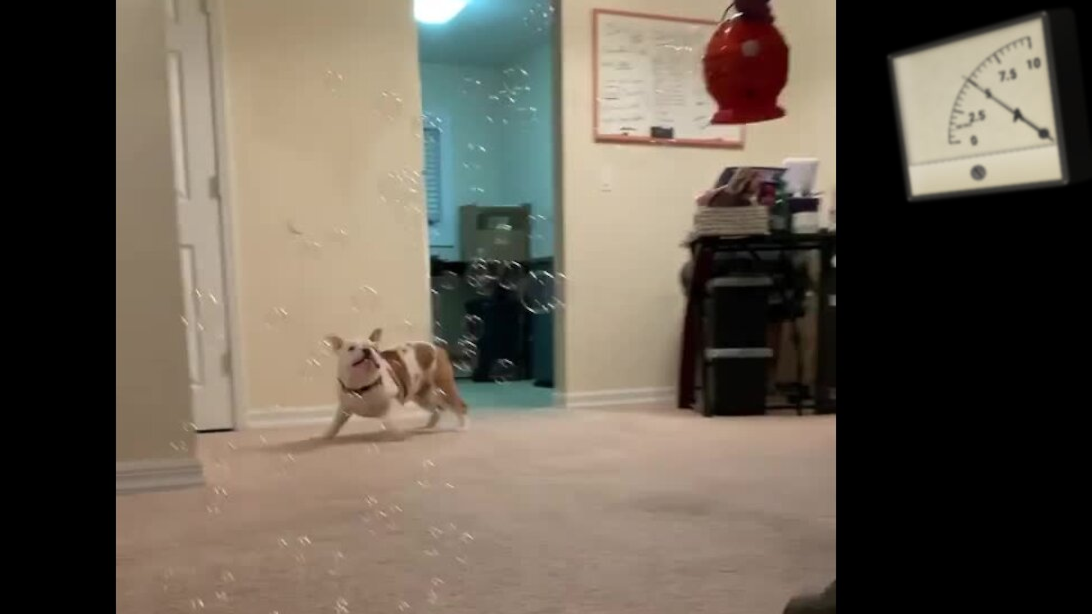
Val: 5 A
